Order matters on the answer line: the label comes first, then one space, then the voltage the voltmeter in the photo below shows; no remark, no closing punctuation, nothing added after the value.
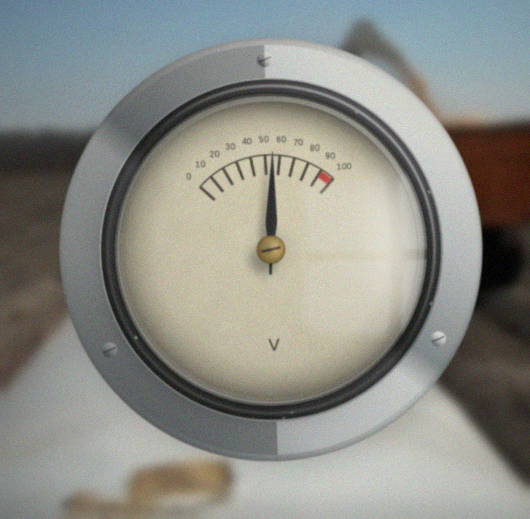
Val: 55 V
